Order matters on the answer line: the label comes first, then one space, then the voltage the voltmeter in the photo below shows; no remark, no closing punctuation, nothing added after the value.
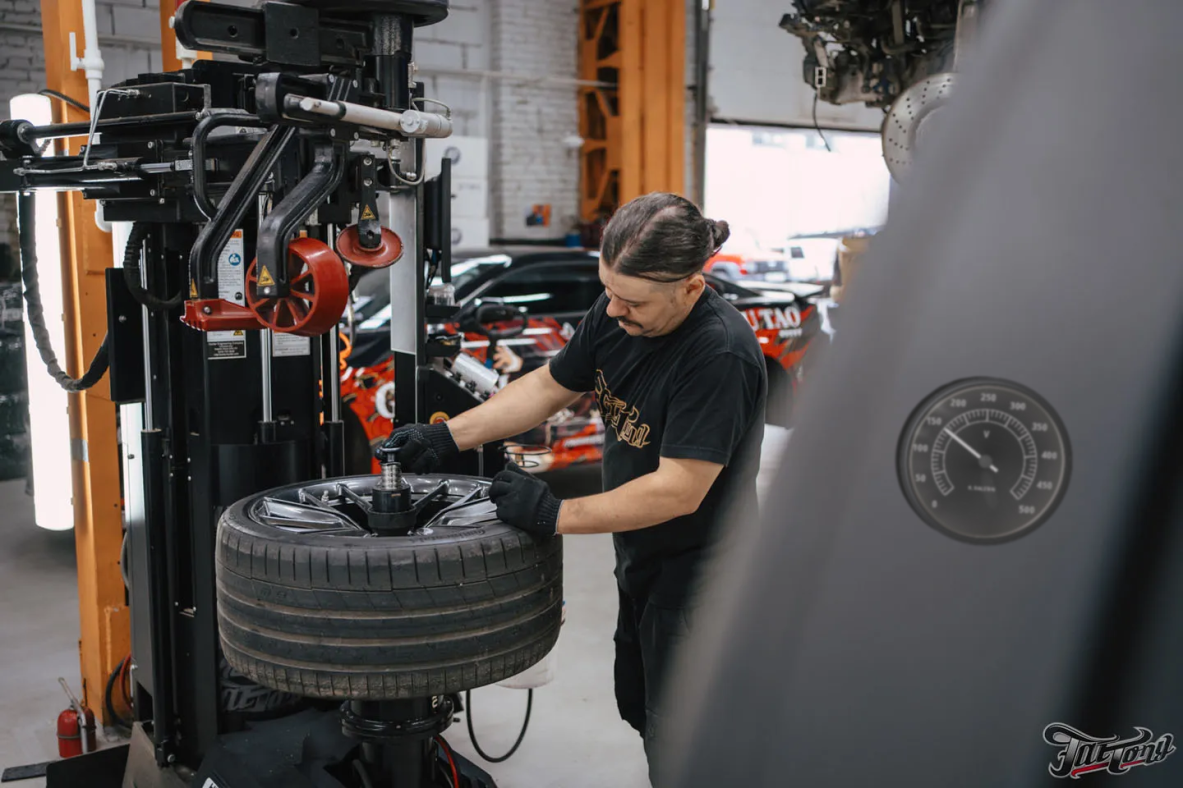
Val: 150 V
